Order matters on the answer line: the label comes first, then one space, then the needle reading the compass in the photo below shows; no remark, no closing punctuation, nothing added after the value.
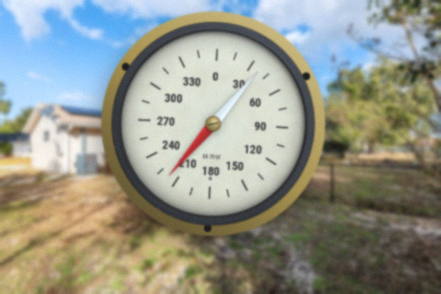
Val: 217.5 °
